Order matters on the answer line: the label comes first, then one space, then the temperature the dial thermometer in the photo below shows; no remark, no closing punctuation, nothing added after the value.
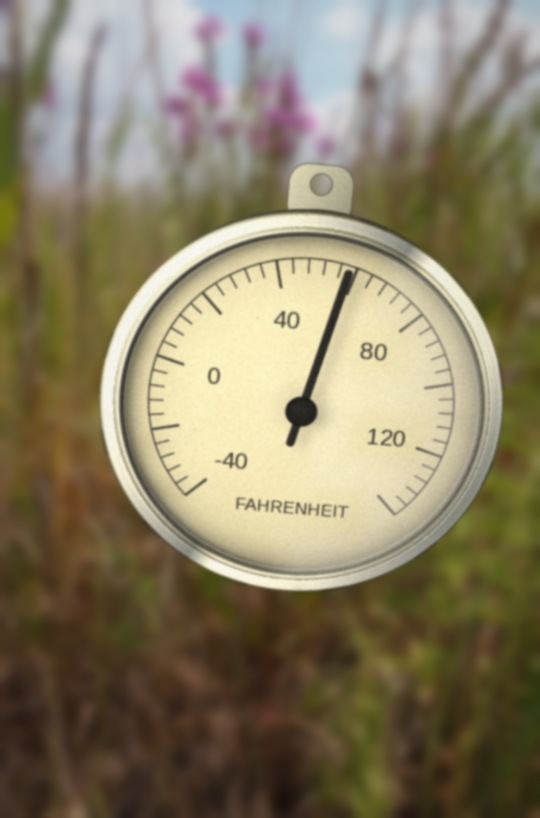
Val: 58 °F
